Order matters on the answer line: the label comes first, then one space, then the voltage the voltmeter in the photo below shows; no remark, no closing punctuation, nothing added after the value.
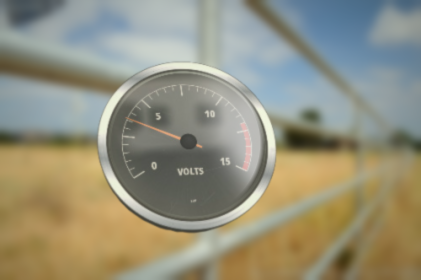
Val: 3.5 V
